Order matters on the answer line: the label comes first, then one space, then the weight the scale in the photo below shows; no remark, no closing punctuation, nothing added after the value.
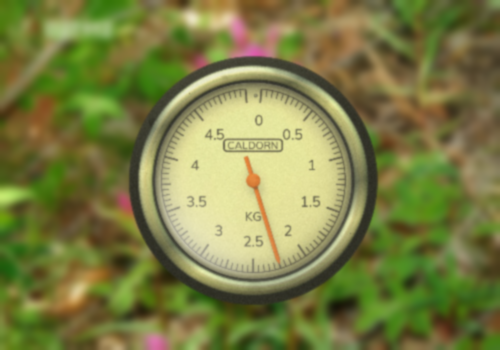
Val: 2.25 kg
